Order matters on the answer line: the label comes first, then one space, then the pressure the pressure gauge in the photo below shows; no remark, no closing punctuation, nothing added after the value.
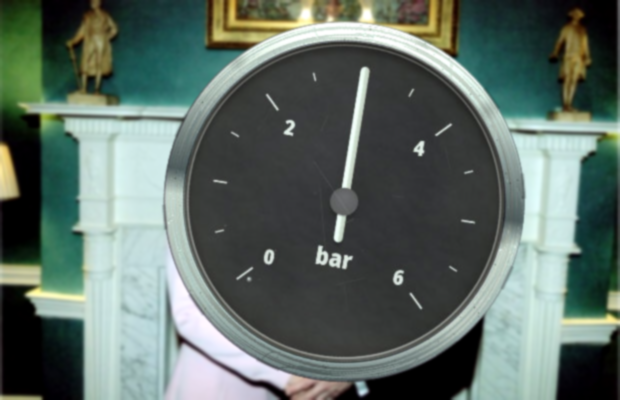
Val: 3 bar
